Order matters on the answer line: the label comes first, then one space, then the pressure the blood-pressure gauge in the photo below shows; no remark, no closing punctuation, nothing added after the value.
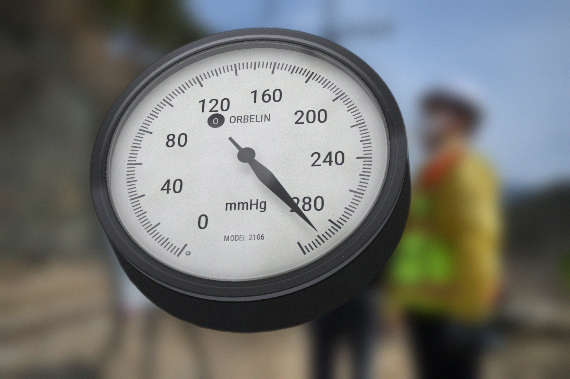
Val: 290 mmHg
